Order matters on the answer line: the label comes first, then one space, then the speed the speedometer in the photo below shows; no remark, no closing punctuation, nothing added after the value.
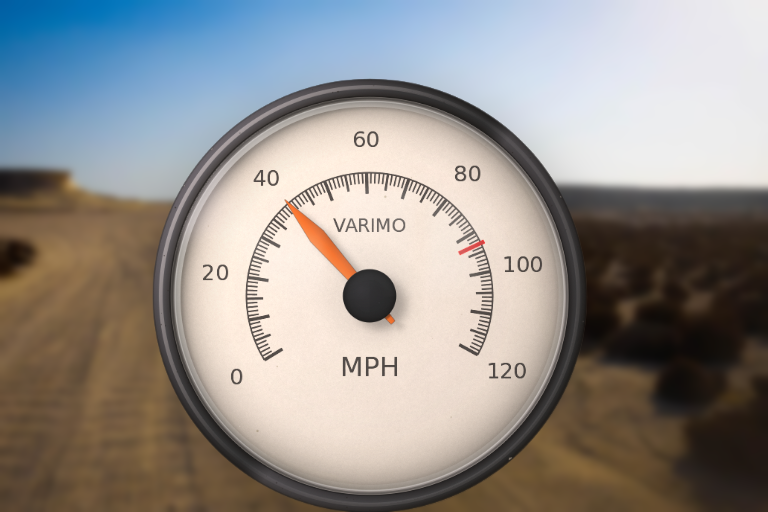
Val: 40 mph
